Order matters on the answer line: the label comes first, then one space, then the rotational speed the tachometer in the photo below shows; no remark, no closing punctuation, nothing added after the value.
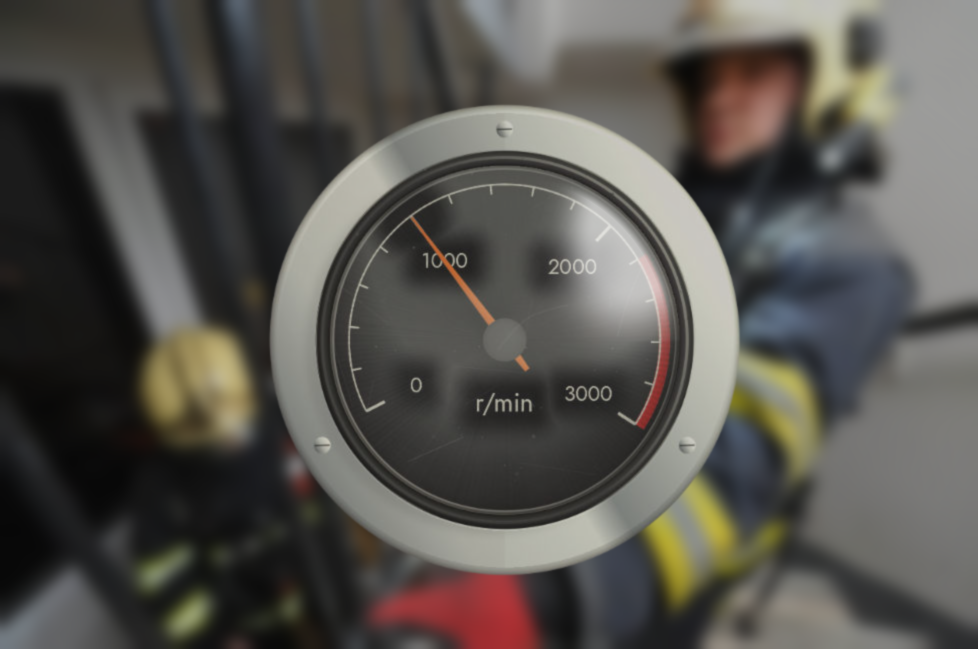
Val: 1000 rpm
